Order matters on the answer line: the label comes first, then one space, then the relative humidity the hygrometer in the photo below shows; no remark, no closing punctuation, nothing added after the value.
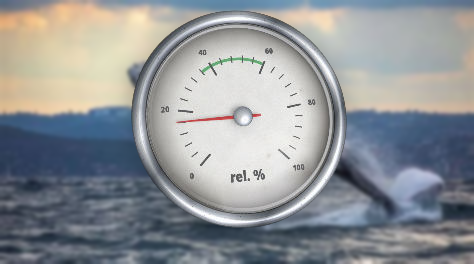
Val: 16 %
